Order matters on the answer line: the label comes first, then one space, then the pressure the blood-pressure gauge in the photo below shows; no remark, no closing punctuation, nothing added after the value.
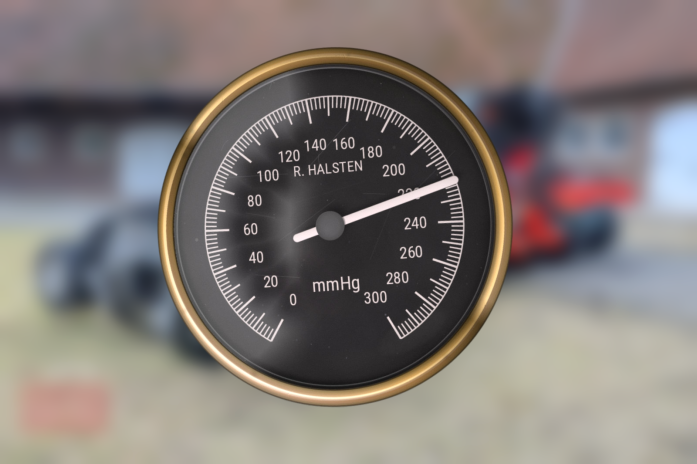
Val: 222 mmHg
